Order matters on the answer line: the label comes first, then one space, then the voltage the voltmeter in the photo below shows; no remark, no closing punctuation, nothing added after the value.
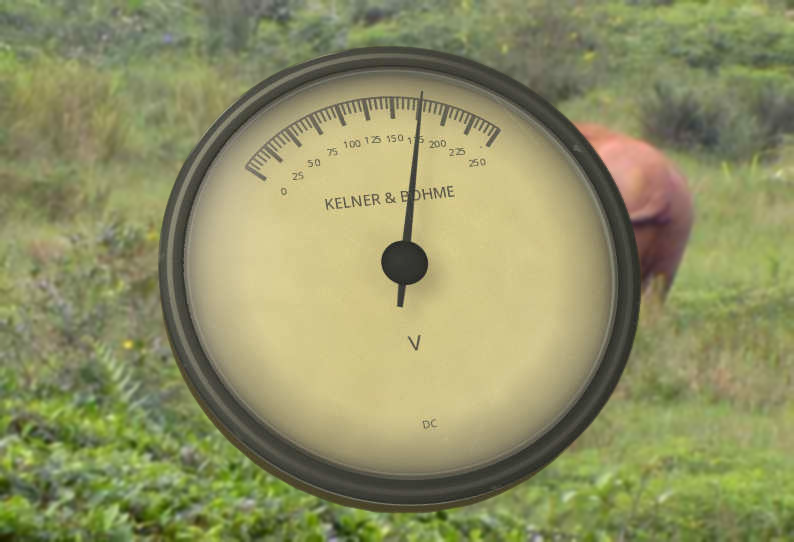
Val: 175 V
